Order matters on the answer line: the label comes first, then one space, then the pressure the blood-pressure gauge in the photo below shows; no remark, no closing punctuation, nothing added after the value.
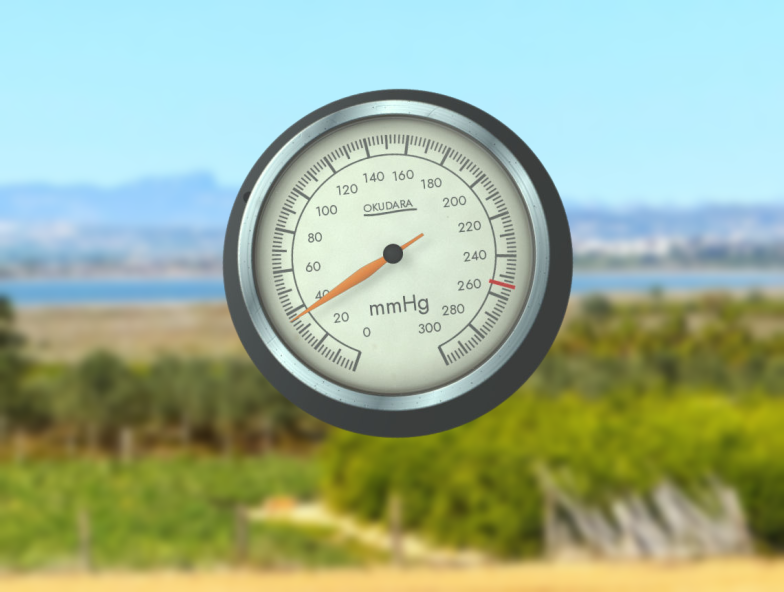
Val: 36 mmHg
